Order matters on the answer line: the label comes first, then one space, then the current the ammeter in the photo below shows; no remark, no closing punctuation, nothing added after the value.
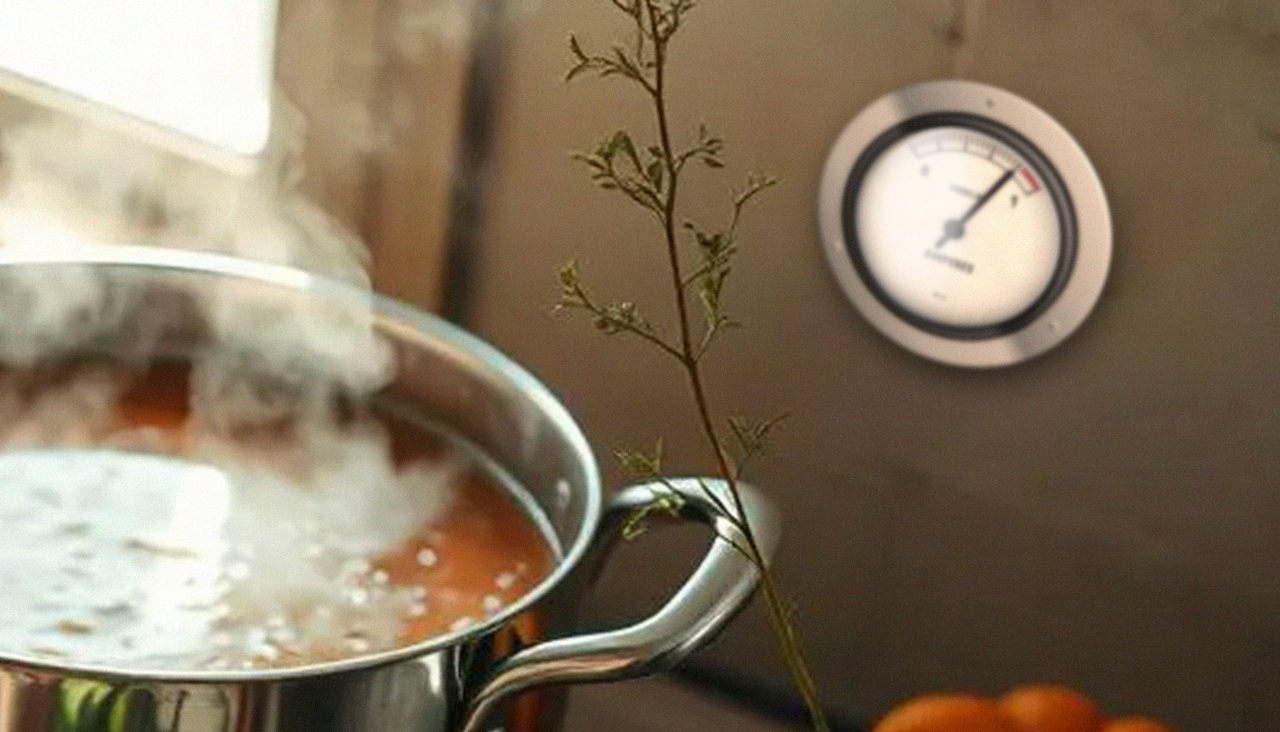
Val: 0.8 A
